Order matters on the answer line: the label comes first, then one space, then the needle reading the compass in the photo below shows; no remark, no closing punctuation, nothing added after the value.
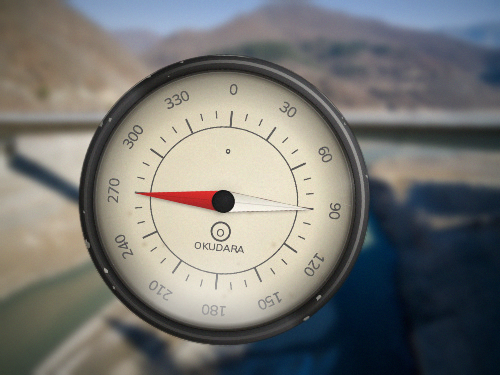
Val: 270 °
